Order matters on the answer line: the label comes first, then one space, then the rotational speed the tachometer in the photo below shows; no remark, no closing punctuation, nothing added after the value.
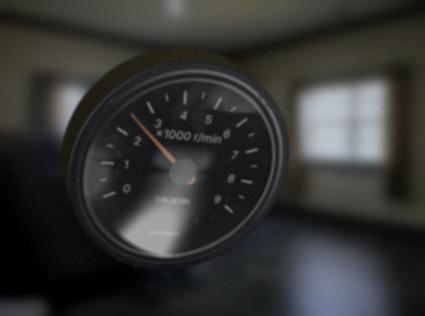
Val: 2500 rpm
